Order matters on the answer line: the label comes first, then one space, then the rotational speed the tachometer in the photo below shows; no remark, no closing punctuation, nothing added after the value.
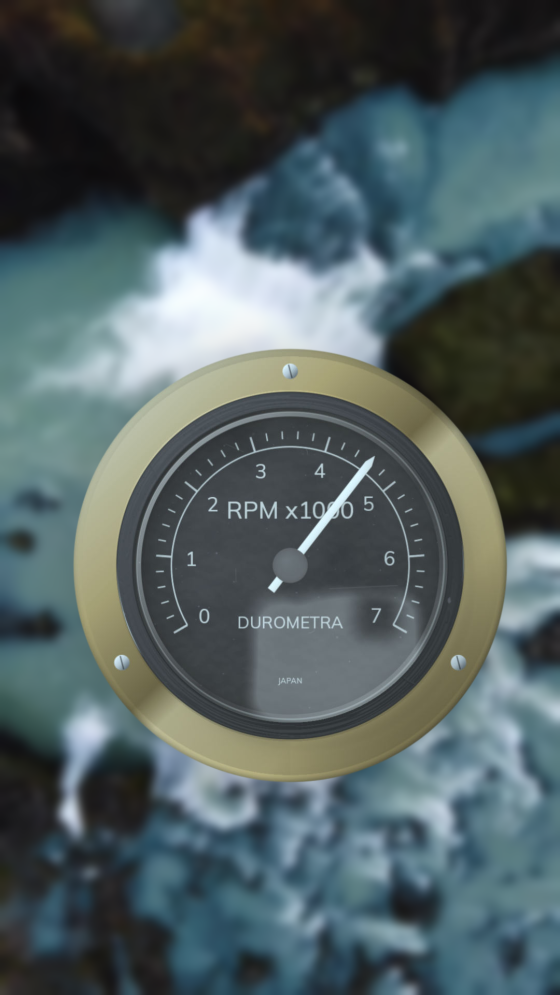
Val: 4600 rpm
